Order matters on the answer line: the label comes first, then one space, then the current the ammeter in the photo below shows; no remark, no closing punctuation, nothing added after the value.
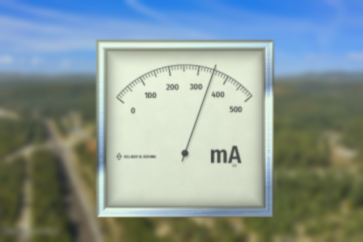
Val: 350 mA
